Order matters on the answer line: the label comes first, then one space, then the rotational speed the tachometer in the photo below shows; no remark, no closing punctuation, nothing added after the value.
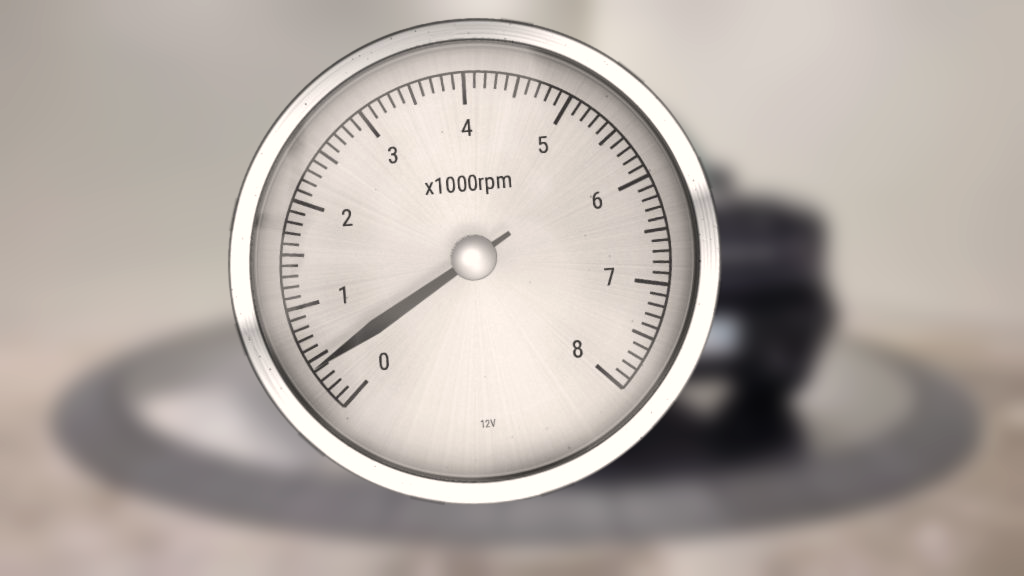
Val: 400 rpm
